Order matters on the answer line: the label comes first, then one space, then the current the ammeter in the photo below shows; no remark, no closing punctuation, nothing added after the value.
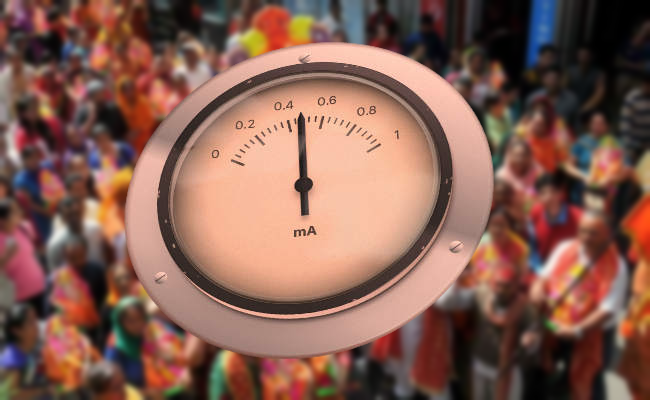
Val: 0.48 mA
